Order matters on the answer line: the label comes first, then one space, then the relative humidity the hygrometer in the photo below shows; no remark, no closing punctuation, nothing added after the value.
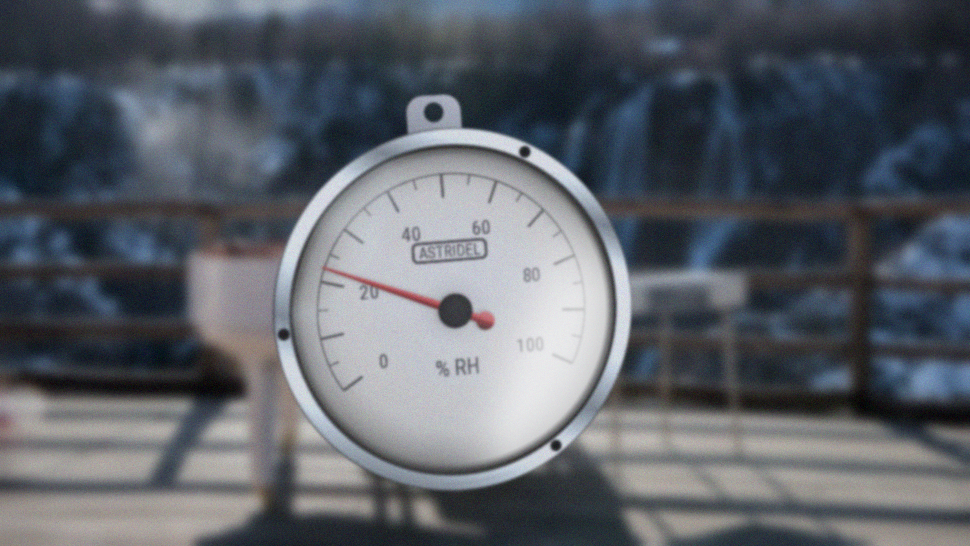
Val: 22.5 %
